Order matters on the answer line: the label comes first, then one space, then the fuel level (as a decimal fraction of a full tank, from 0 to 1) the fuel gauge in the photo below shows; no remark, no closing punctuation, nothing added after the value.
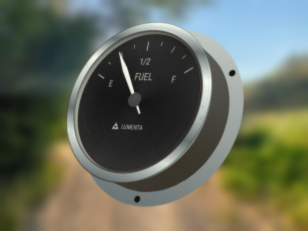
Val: 0.25
